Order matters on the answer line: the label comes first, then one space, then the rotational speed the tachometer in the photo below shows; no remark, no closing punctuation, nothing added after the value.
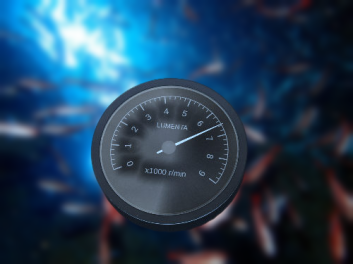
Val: 6600 rpm
